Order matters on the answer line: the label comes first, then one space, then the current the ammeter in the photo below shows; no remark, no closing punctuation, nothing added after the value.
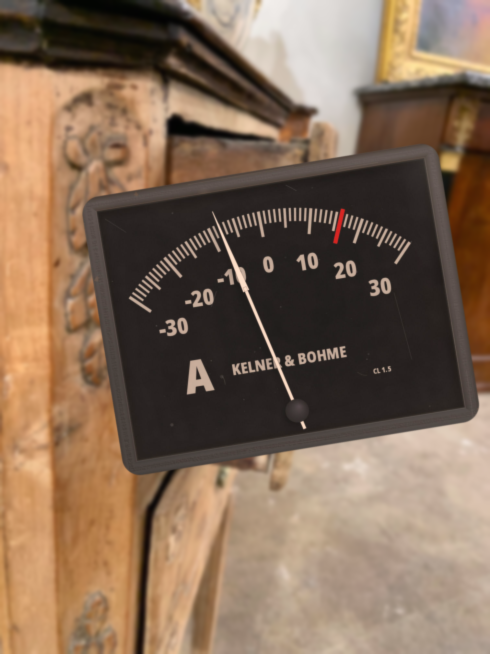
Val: -8 A
